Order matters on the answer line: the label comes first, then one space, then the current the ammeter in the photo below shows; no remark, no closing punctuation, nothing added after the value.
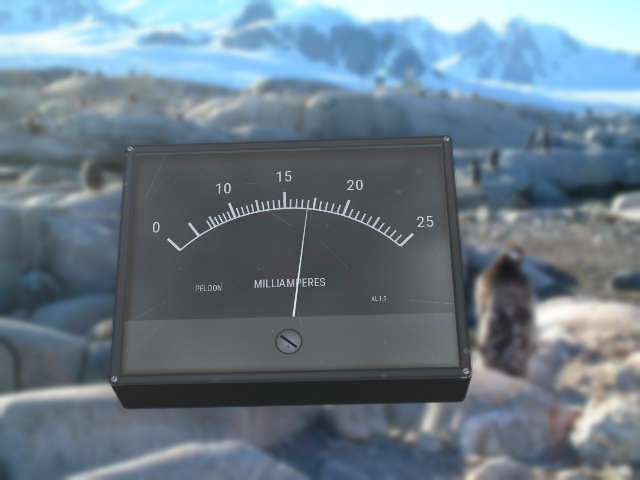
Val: 17 mA
